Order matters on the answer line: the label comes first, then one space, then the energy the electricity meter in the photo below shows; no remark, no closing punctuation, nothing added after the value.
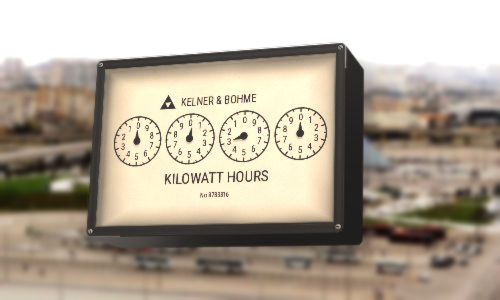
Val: 30 kWh
